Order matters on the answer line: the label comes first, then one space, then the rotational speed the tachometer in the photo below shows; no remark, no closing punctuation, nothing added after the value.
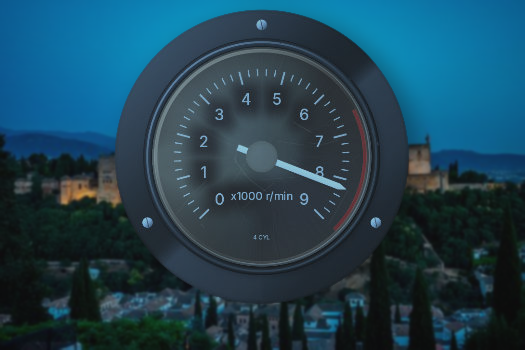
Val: 8200 rpm
